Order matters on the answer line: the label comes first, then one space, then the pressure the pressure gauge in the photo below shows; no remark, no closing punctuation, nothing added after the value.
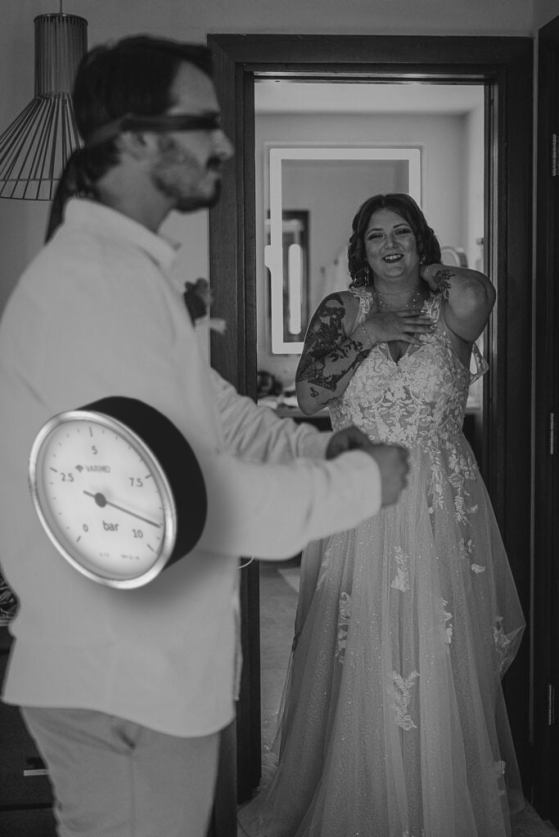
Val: 9 bar
